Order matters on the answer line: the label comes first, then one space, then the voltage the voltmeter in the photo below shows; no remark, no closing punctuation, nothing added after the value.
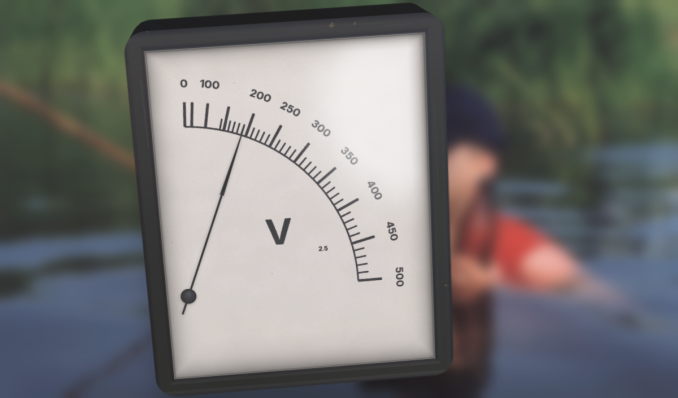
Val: 190 V
